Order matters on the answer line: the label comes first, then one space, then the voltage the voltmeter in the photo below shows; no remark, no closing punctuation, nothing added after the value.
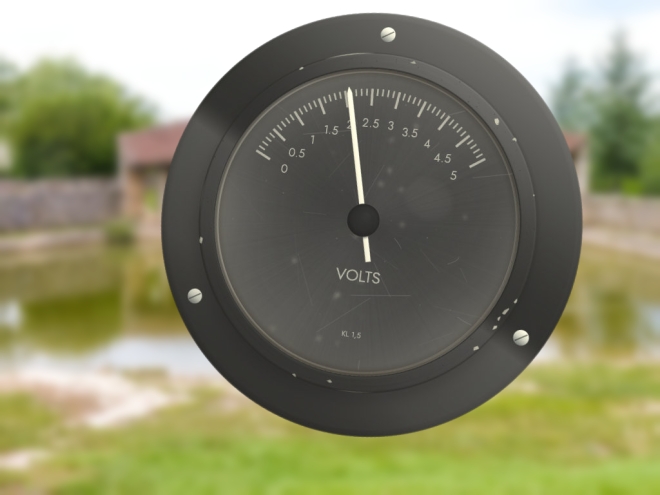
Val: 2.1 V
